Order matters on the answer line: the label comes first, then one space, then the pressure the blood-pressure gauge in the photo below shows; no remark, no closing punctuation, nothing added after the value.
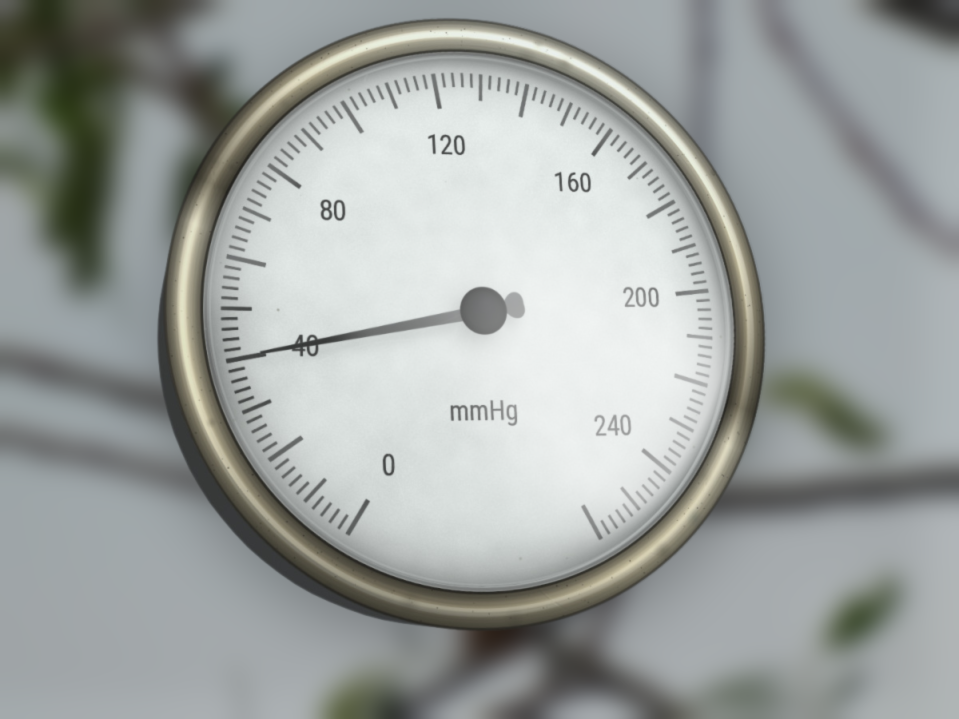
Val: 40 mmHg
